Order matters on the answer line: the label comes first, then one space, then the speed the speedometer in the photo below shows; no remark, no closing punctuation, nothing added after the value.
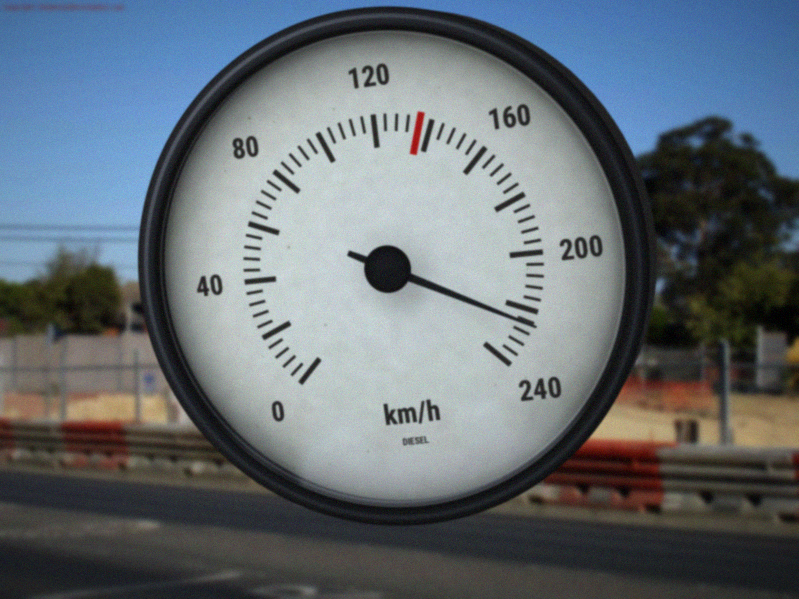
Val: 224 km/h
